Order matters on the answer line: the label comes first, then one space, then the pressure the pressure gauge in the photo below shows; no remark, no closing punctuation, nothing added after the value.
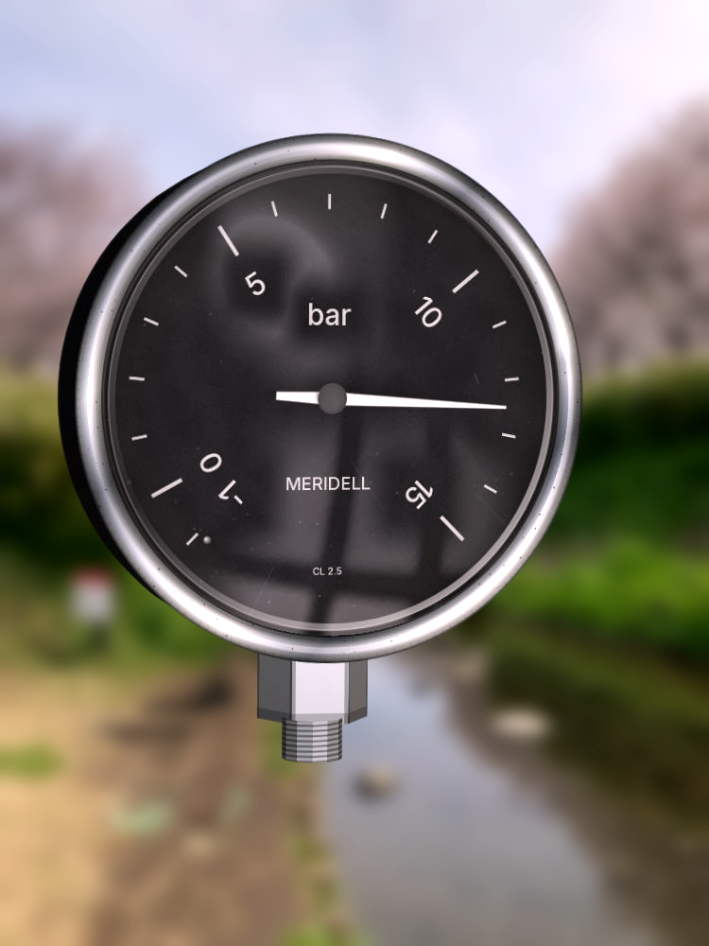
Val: 12.5 bar
